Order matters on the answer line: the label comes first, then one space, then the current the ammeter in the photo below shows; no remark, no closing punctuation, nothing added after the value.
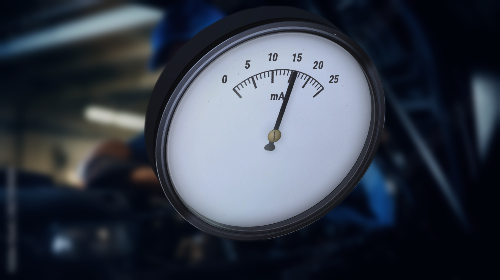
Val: 15 mA
